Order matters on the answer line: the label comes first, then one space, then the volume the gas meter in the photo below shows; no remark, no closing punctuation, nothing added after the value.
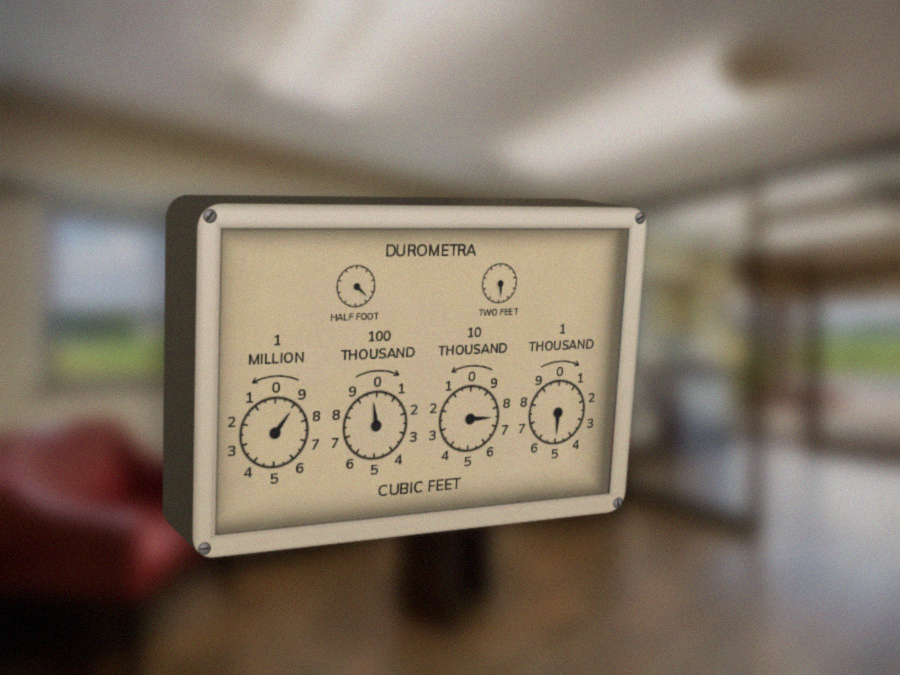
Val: 897500 ft³
